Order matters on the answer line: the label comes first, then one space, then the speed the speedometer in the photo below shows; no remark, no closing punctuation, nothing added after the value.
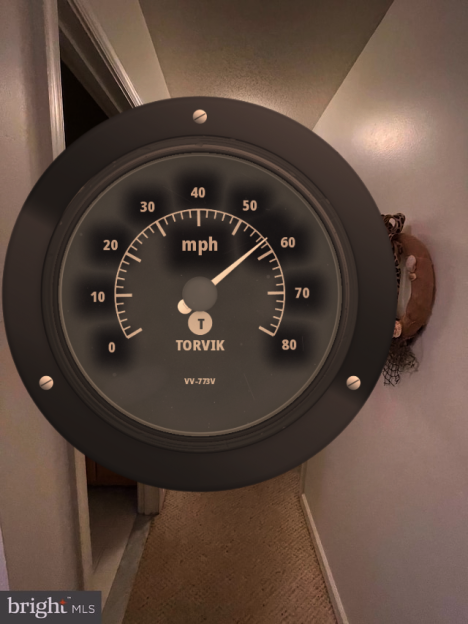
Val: 57 mph
